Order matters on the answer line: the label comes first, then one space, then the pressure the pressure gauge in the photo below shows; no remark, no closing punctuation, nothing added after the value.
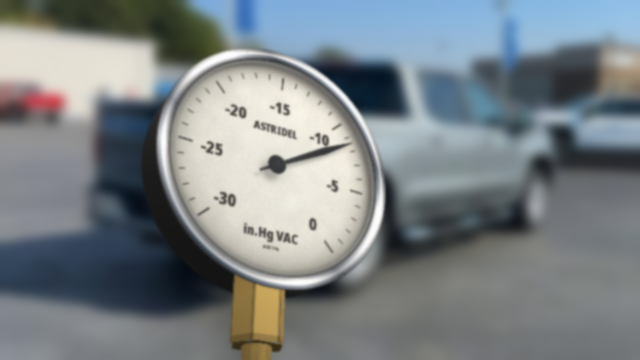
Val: -8.5 inHg
